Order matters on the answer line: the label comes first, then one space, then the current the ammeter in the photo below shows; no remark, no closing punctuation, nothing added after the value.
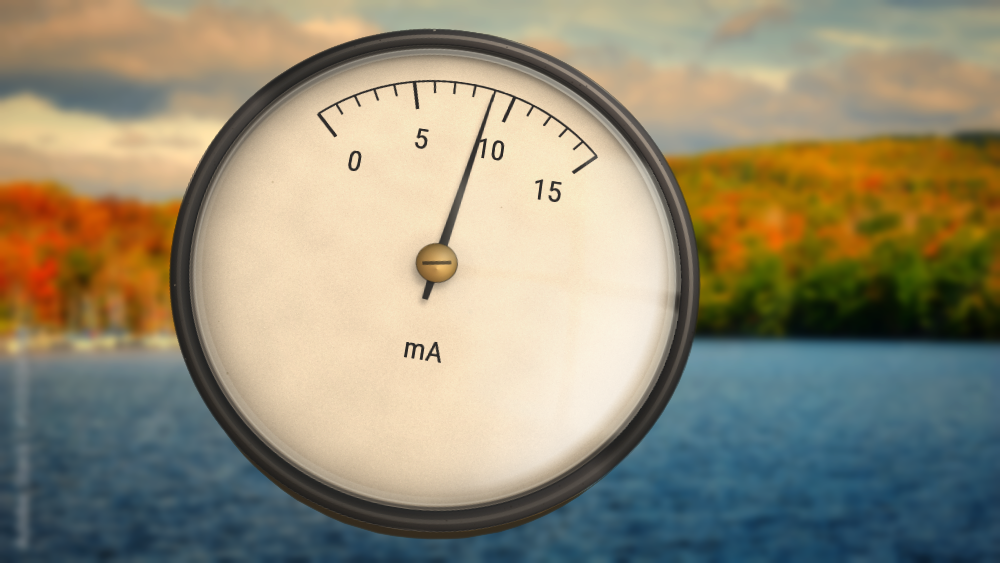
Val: 9 mA
